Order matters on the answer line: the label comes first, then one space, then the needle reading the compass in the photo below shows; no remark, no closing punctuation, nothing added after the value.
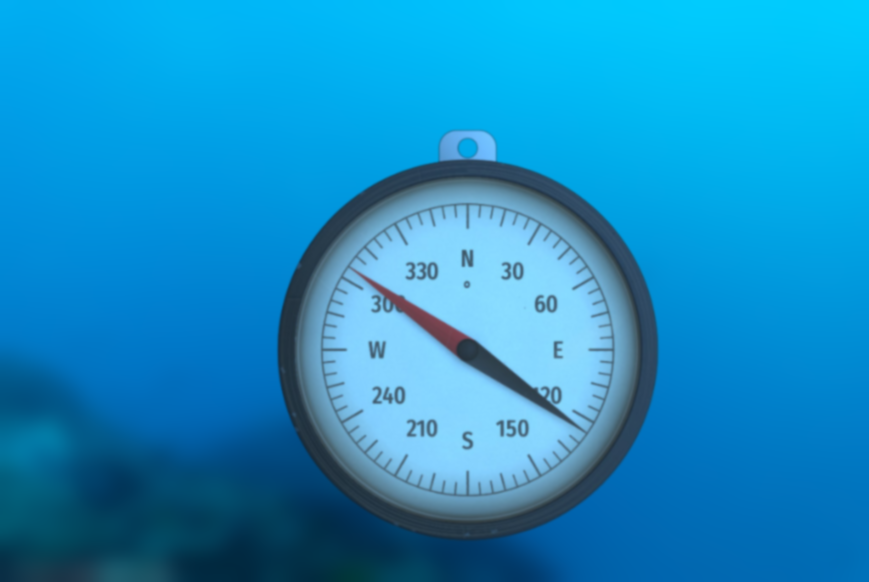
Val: 305 °
